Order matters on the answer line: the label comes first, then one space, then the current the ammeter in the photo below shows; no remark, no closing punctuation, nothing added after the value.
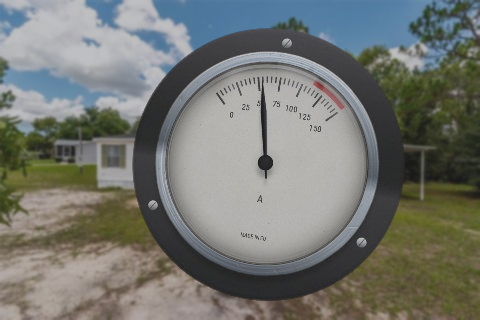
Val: 55 A
